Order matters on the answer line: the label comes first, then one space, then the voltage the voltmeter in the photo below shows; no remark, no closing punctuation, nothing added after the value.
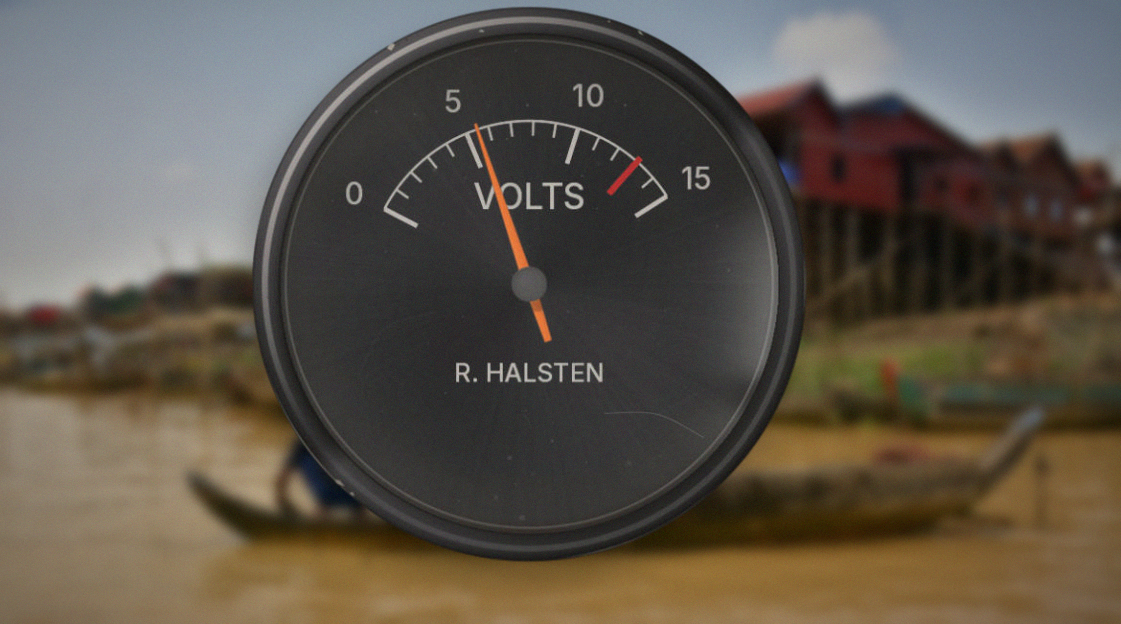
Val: 5.5 V
